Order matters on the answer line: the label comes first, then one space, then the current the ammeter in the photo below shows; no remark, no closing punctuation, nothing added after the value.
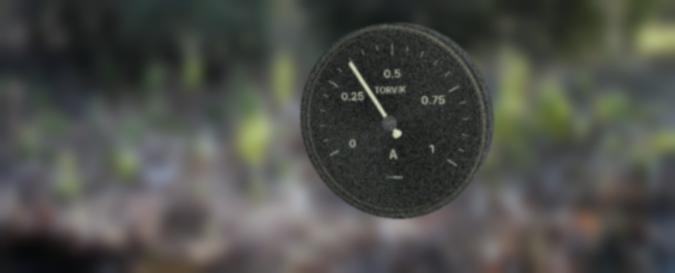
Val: 0.35 A
